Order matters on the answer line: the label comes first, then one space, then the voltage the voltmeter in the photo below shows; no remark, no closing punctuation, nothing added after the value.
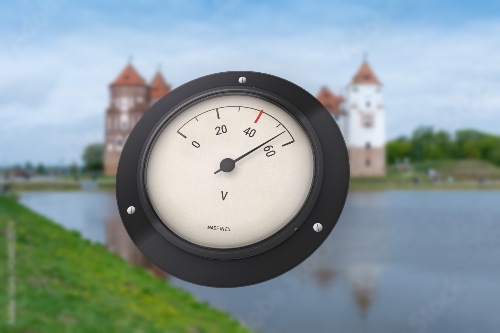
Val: 55 V
